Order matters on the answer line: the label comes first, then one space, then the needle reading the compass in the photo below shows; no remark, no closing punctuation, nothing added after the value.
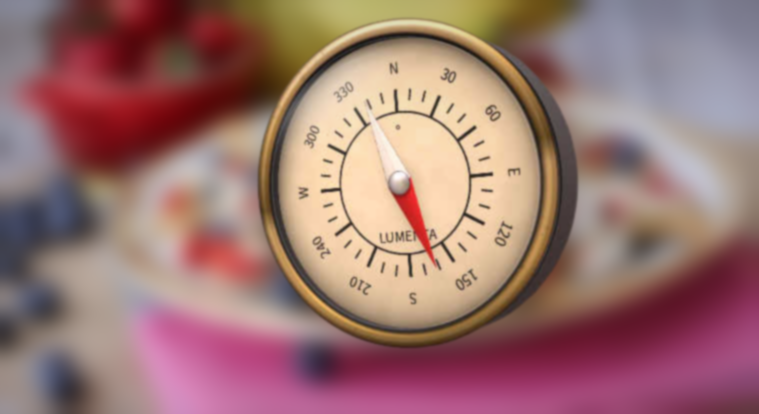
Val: 160 °
